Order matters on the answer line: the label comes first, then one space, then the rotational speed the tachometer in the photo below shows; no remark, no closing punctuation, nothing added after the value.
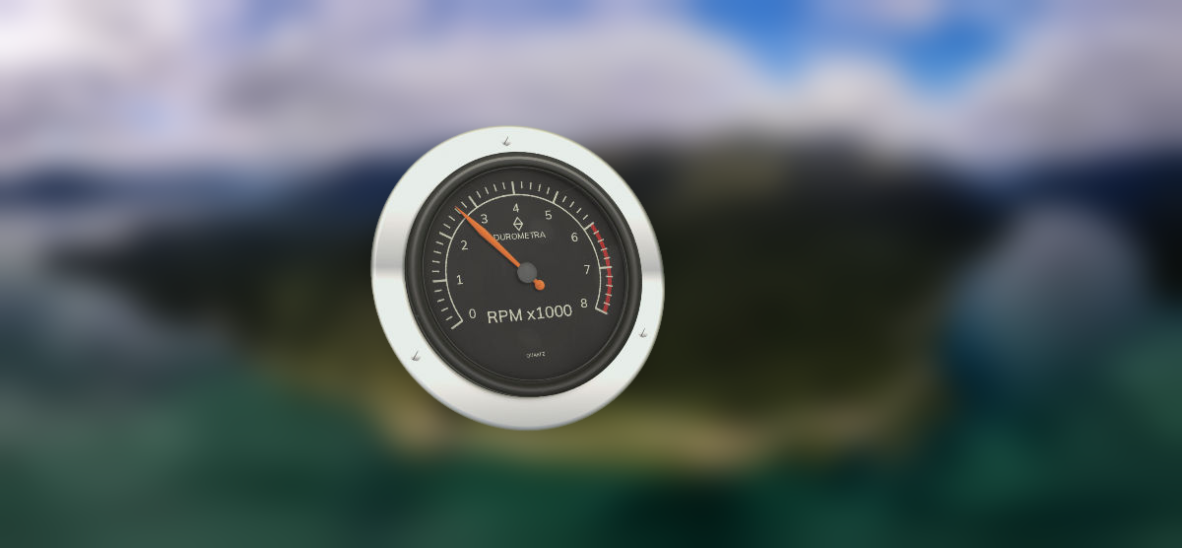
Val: 2600 rpm
